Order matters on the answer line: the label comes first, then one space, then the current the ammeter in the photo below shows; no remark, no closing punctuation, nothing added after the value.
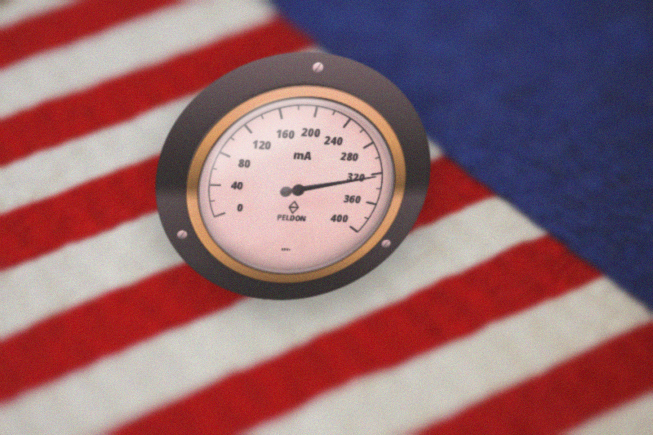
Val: 320 mA
